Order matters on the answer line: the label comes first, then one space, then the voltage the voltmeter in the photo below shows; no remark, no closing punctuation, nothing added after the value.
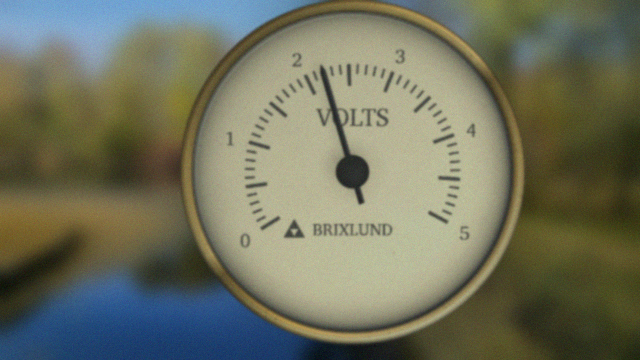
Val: 2.2 V
